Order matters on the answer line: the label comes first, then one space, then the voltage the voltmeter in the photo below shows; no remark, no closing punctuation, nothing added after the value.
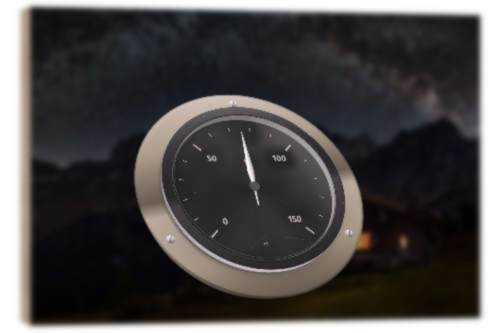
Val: 75 V
